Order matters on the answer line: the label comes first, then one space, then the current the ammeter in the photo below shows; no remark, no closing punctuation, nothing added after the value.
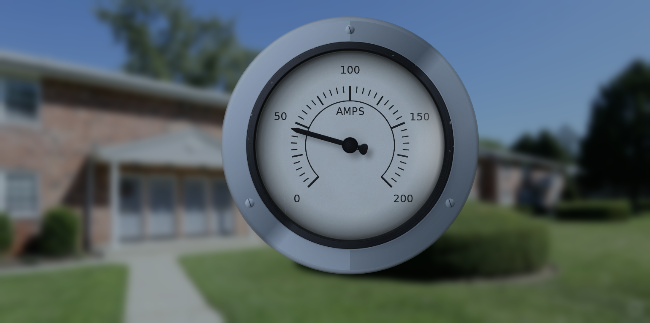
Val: 45 A
